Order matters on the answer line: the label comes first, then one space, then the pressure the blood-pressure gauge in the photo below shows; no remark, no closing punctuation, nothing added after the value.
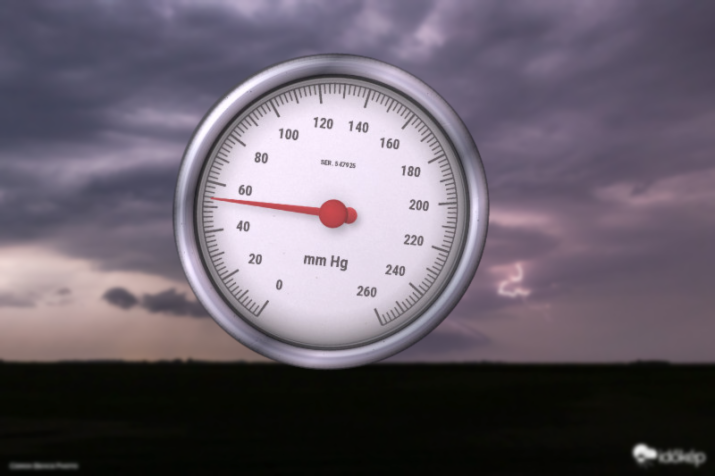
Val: 54 mmHg
